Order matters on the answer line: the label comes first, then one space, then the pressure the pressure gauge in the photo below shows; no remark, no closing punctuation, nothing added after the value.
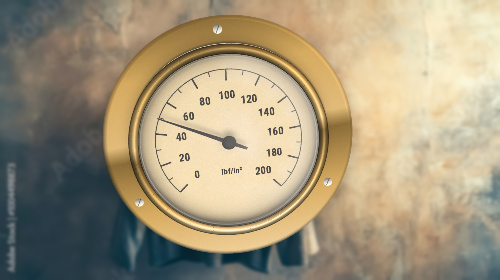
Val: 50 psi
